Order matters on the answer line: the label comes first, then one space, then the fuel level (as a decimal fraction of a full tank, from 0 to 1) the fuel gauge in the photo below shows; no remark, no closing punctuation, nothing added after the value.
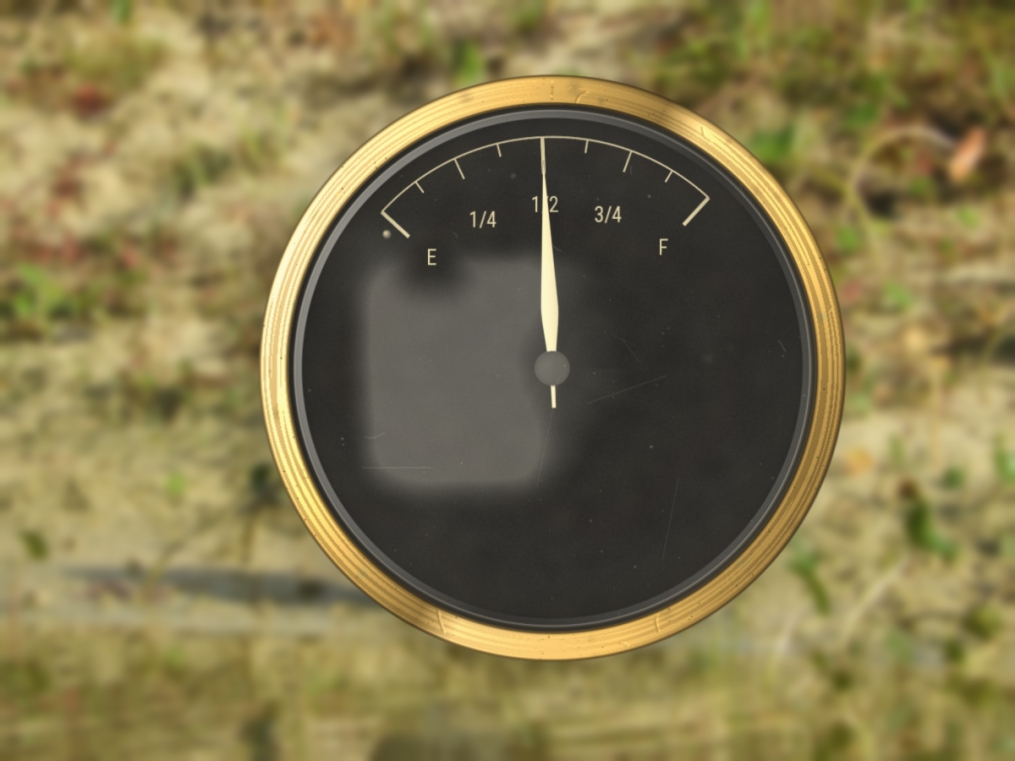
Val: 0.5
